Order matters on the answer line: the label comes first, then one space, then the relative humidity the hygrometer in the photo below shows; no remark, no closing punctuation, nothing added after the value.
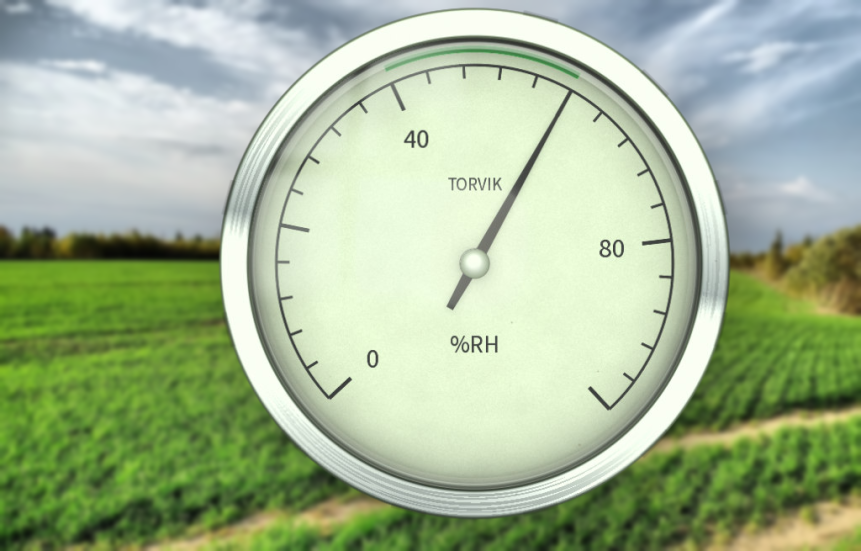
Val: 60 %
